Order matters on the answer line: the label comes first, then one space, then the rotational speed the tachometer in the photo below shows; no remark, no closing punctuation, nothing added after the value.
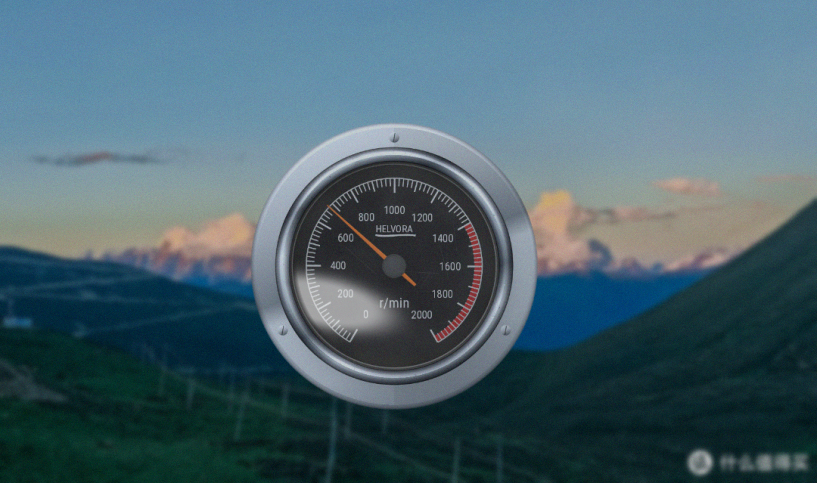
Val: 680 rpm
